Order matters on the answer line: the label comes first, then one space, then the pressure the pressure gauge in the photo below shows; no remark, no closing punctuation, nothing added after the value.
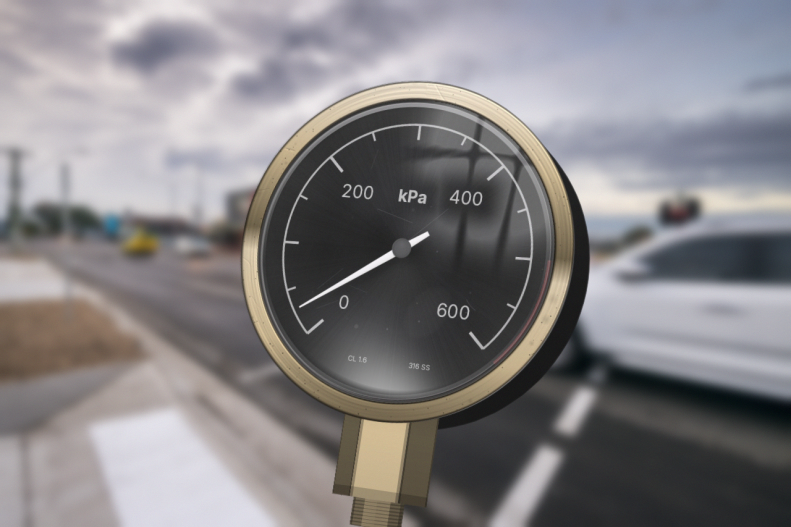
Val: 25 kPa
